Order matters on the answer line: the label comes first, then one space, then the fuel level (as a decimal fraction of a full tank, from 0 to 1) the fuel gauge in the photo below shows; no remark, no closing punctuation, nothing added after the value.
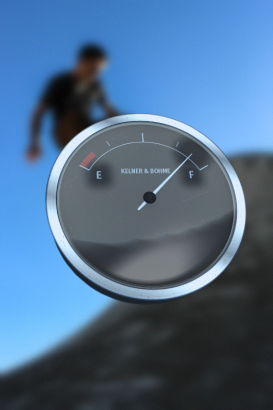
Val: 0.875
